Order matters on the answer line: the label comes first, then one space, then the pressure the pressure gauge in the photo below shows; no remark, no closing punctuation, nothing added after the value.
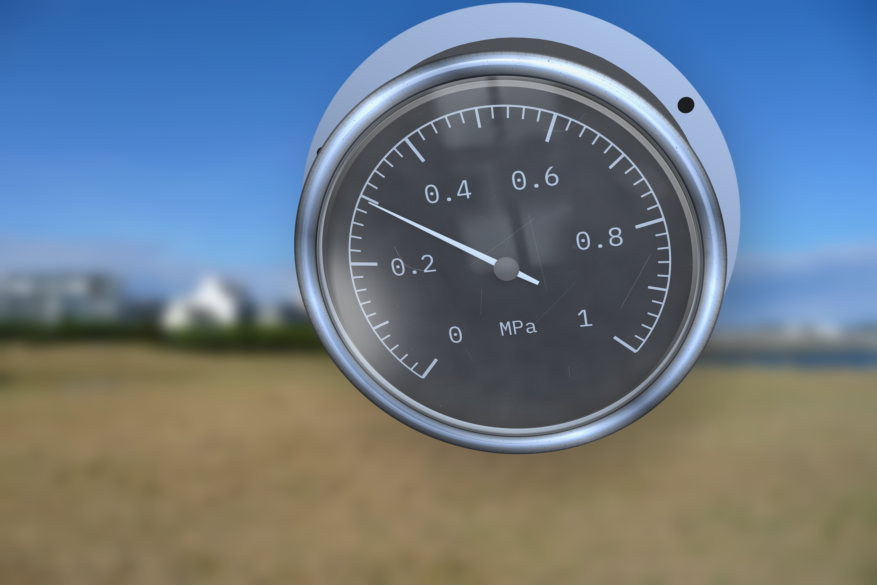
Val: 0.3 MPa
